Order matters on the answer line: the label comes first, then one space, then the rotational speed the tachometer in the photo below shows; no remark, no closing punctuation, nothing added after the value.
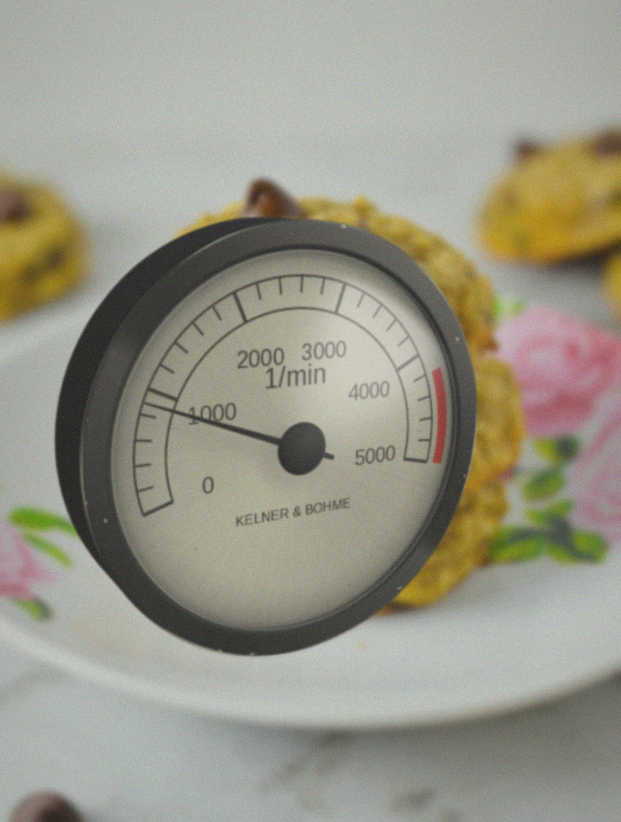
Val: 900 rpm
